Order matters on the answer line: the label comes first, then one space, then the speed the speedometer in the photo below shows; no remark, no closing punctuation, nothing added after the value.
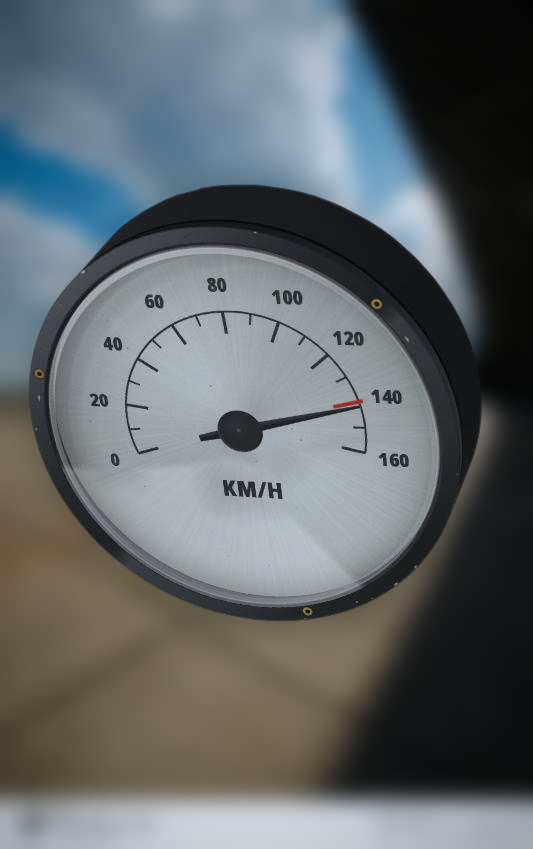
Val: 140 km/h
